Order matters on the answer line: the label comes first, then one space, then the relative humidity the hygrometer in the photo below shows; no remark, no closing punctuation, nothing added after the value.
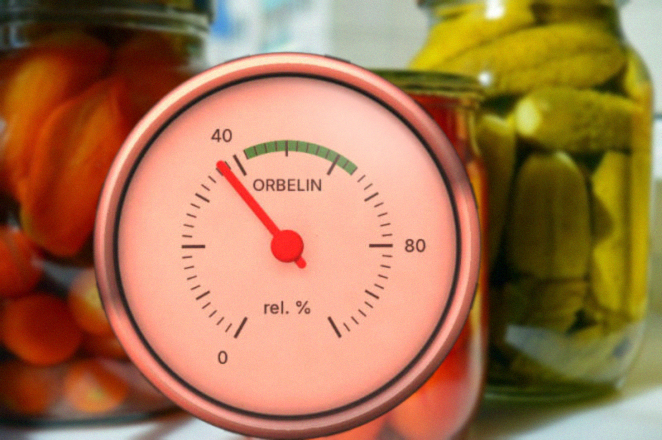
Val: 37 %
